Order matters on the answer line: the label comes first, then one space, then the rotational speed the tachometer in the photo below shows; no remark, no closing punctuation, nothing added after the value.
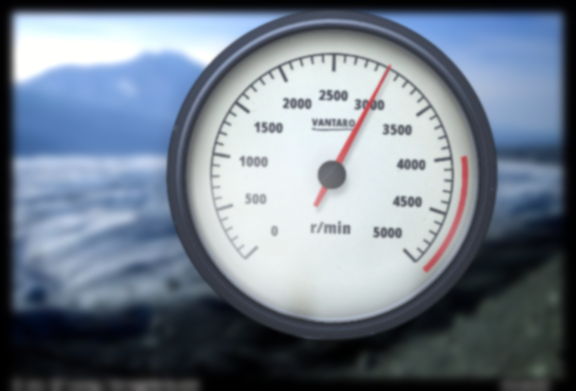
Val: 3000 rpm
